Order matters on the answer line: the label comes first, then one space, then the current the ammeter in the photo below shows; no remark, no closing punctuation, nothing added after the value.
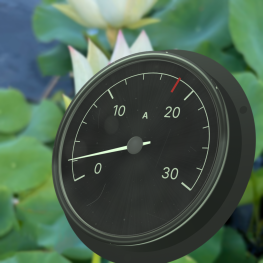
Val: 2 A
